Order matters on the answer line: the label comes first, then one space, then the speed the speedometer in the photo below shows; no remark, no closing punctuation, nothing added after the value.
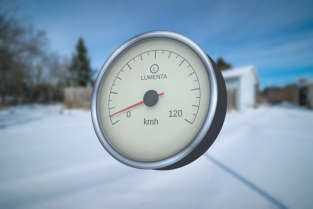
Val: 5 km/h
